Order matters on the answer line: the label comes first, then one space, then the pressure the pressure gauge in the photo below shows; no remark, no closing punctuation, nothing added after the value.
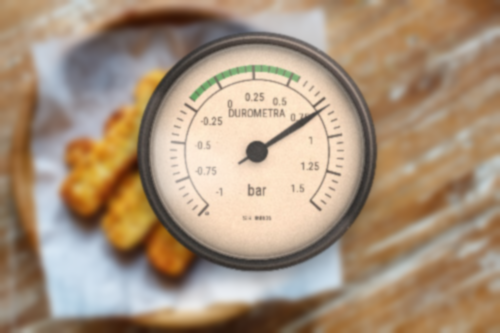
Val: 0.8 bar
